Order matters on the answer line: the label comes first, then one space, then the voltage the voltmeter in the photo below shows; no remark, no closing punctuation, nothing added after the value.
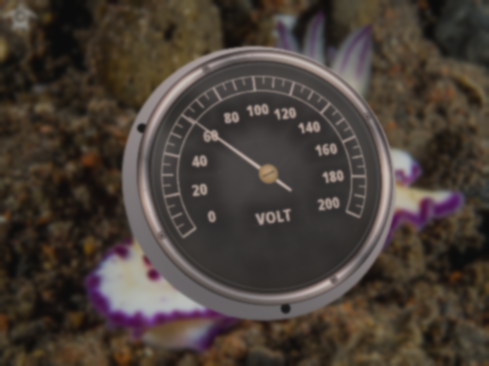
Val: 60 V
